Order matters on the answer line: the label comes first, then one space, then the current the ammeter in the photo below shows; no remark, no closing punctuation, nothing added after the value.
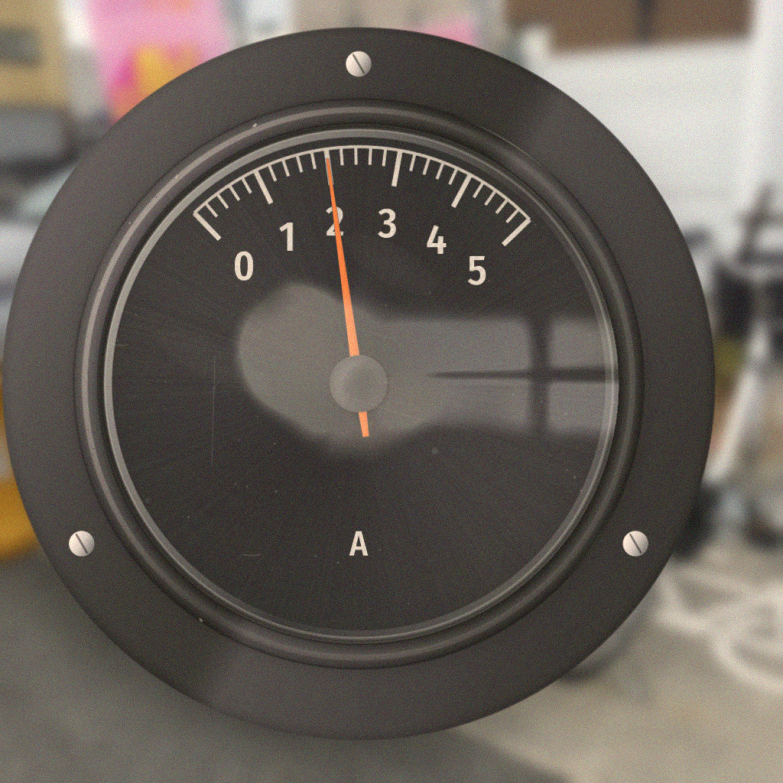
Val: 2 A
